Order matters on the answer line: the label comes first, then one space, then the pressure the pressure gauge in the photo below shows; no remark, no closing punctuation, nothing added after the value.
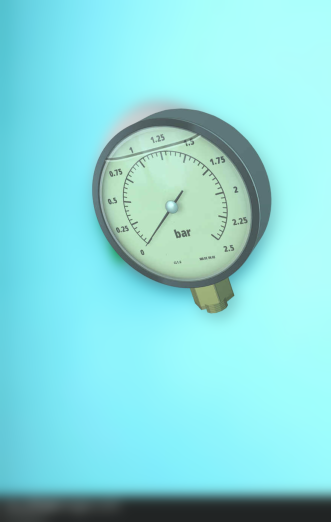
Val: 0 bar
